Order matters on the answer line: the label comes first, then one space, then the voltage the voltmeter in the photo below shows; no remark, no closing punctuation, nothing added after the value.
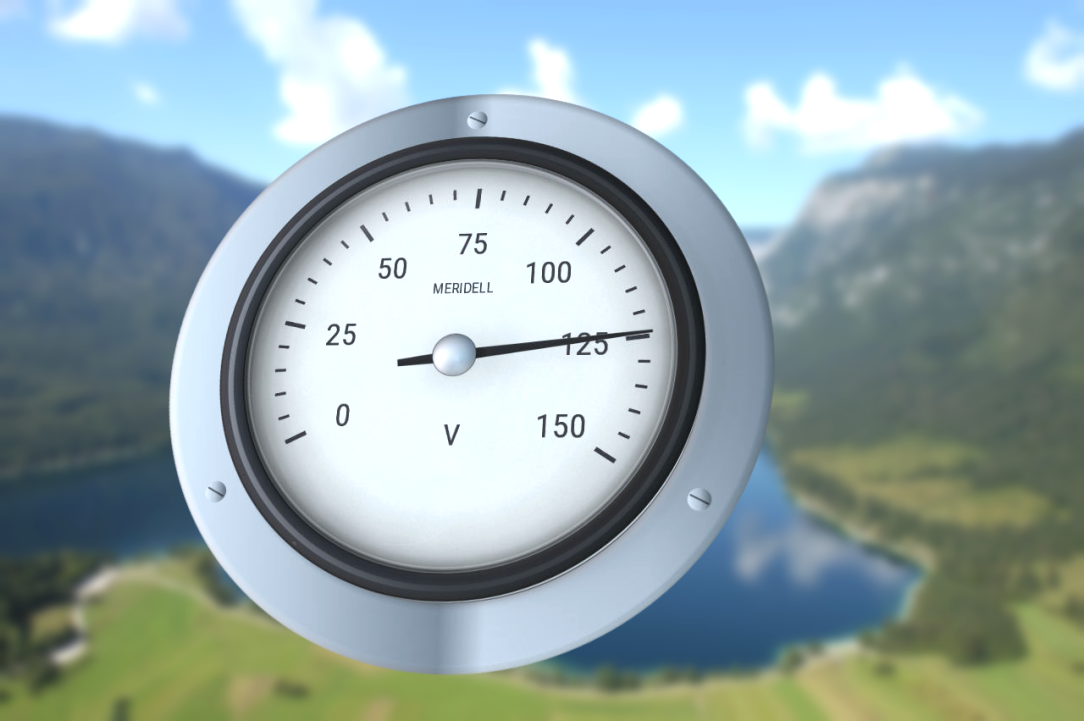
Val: 125 V
